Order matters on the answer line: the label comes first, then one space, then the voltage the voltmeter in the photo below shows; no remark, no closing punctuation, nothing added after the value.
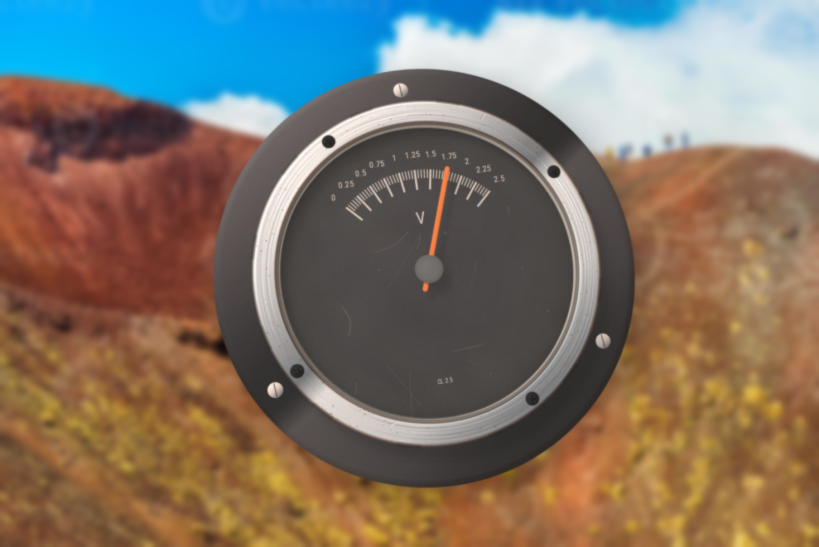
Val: 1.75 V
